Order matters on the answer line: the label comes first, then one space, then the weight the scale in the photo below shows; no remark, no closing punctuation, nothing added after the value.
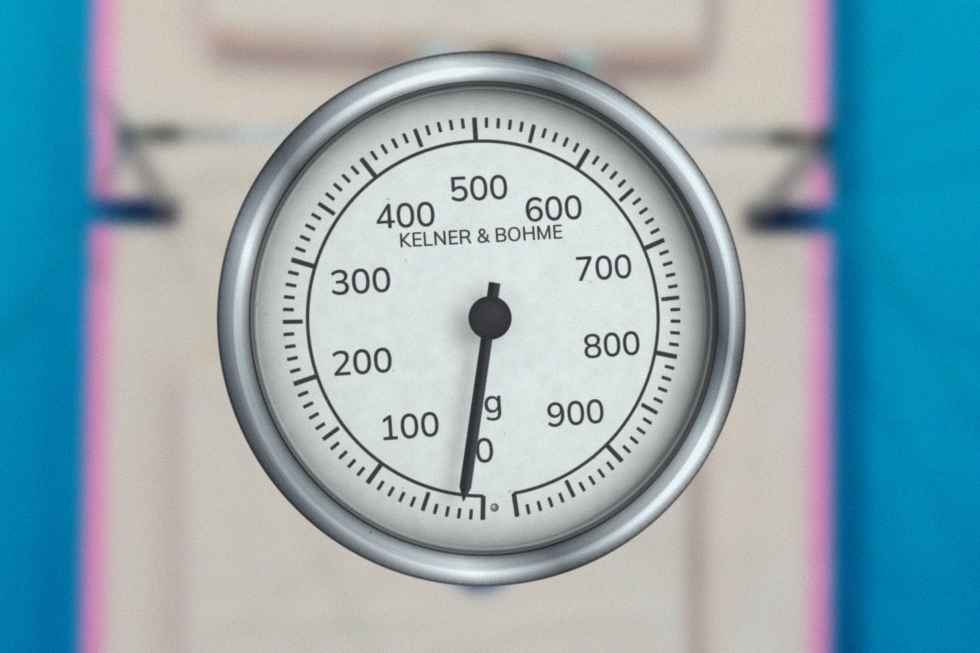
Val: 20 g
